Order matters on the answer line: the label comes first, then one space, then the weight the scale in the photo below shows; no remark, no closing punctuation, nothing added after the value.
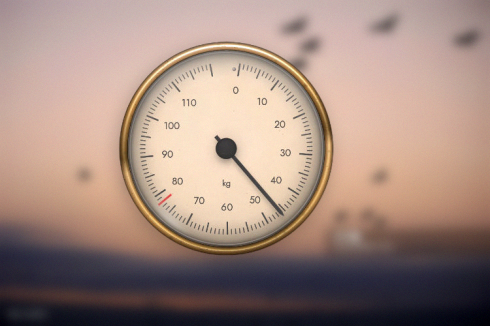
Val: 46 kg
